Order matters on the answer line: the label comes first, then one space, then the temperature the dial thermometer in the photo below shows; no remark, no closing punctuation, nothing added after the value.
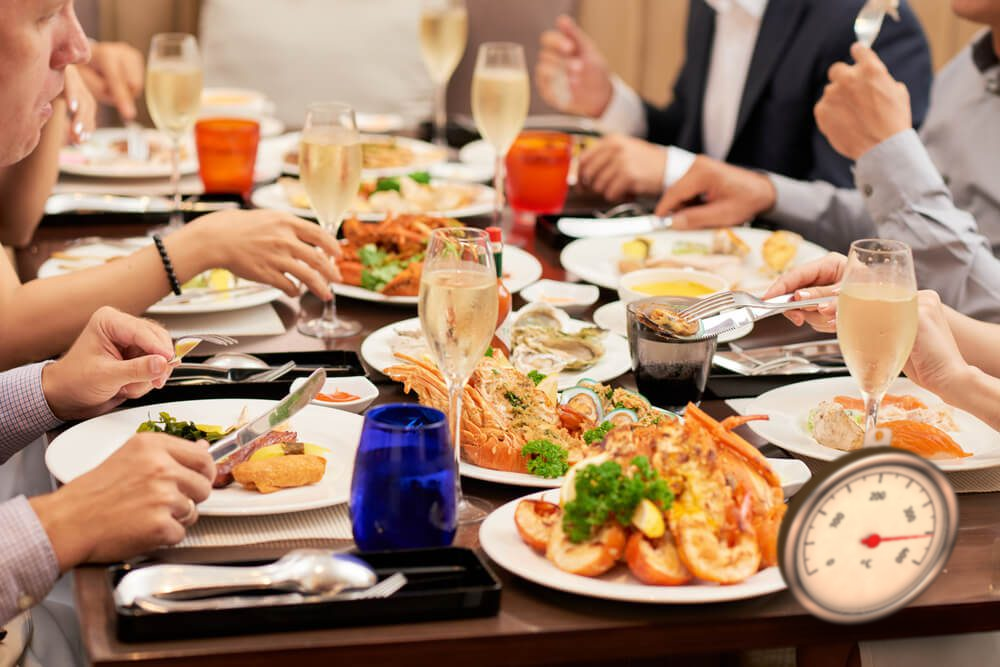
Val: 350 °C
